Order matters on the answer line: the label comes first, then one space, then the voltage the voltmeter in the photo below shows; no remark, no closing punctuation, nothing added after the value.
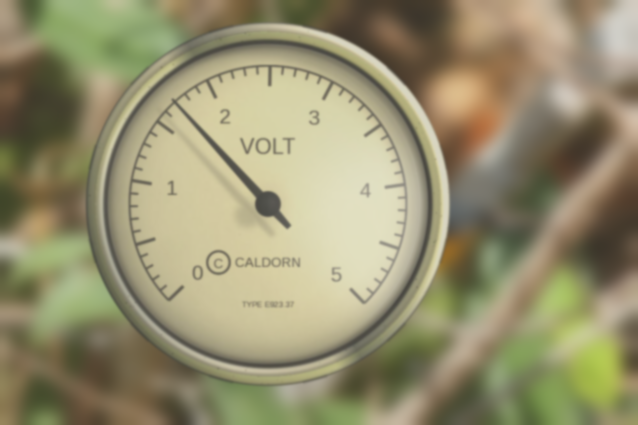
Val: 1.7 V
